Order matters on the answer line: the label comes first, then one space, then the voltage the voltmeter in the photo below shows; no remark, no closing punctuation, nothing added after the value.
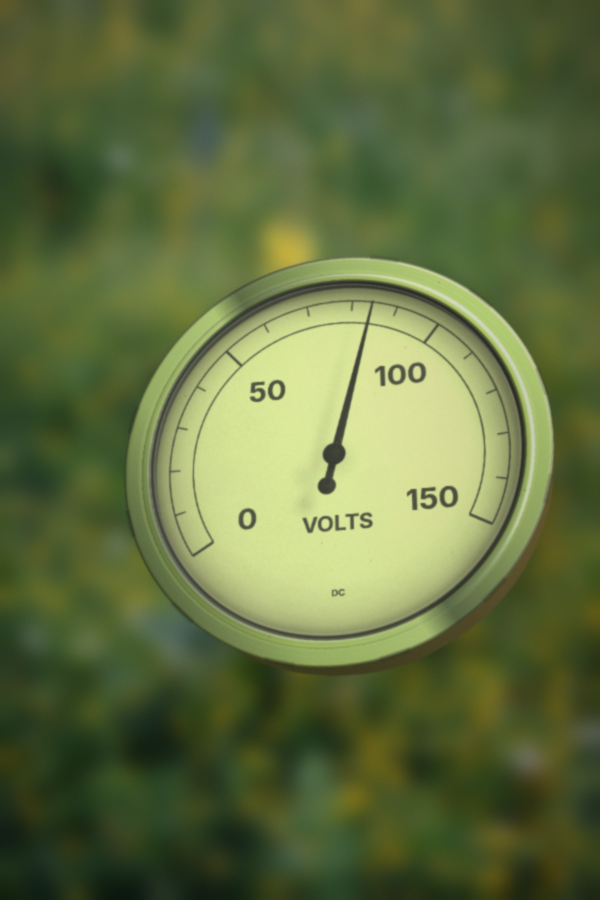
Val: 85 V
